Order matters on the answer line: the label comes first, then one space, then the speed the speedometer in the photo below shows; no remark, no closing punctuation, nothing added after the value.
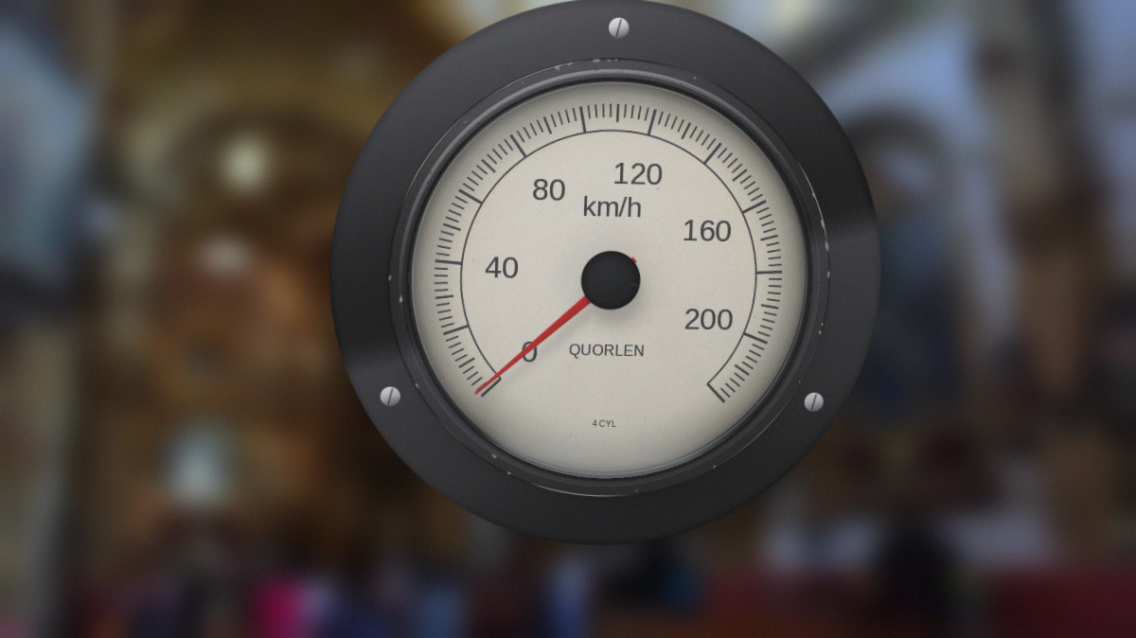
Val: 2 km/h
